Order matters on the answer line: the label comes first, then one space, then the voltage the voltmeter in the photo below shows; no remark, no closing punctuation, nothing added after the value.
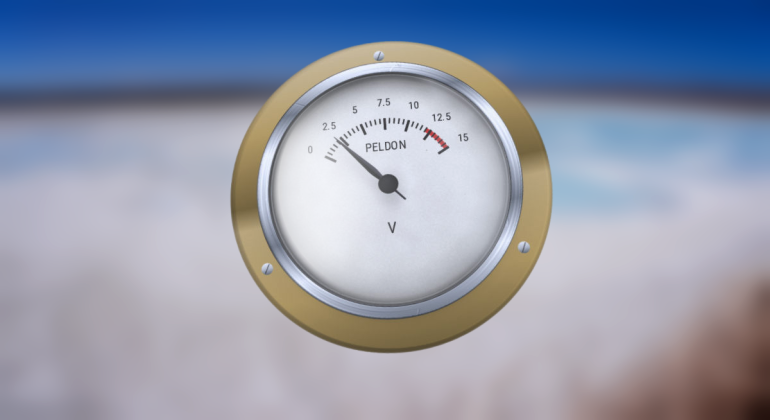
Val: 2 V
